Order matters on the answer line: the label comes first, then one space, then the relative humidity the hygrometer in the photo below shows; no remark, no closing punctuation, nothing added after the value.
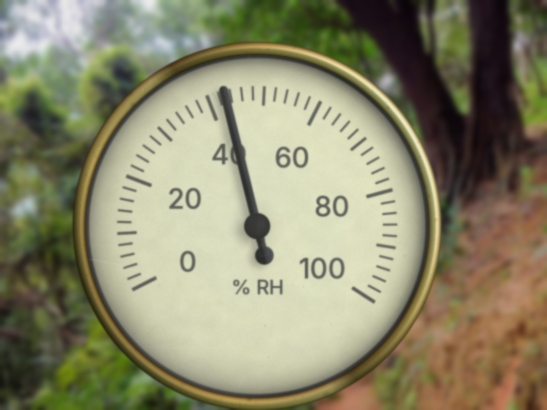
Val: 43 %
